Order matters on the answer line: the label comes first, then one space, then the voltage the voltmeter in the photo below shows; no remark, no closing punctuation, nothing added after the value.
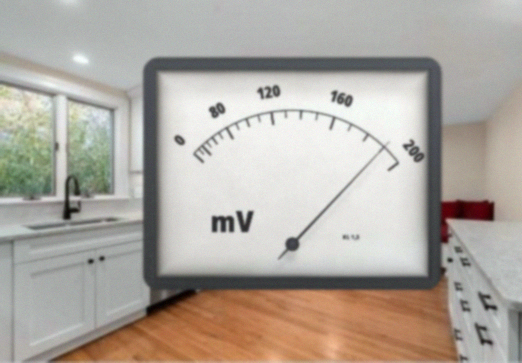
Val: 190 mV
